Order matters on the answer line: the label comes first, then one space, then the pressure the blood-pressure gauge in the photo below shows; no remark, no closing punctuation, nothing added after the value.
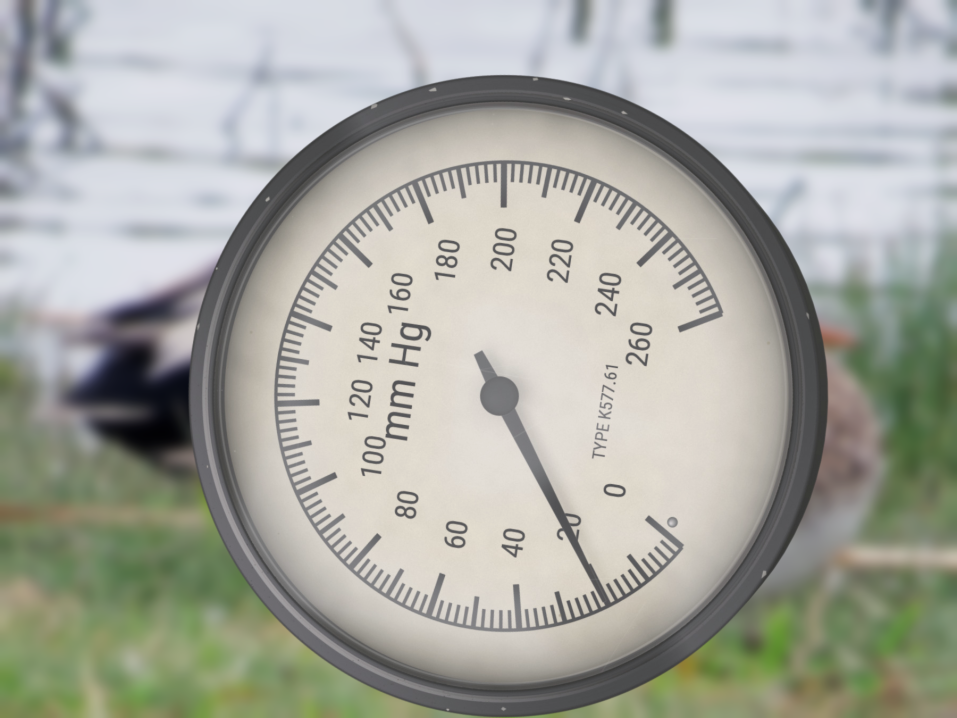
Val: 20 mmHg
